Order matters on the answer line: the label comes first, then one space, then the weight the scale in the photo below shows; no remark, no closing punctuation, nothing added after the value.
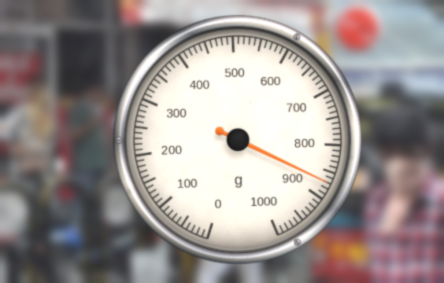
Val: 870 g
